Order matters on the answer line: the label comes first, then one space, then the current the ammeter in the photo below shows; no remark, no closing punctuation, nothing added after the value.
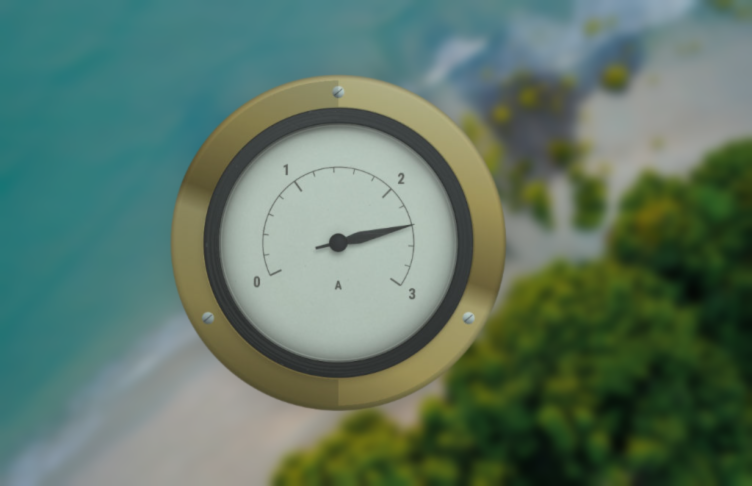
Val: 2.4 A
